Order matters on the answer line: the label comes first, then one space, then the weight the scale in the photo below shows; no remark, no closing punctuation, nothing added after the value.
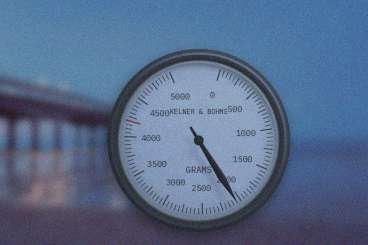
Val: 2050 g
